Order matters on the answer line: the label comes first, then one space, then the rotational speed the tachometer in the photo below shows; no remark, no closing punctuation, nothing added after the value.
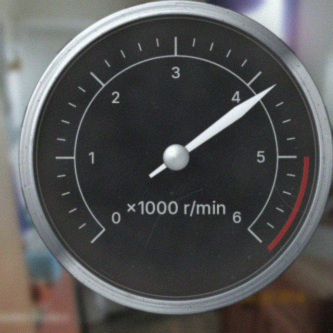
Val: 4200 rpm
